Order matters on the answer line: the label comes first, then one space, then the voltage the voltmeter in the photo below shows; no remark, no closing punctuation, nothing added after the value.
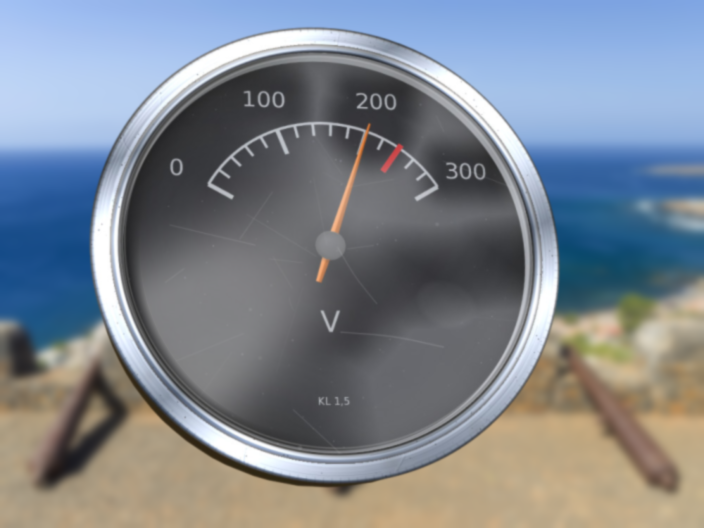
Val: 200 V
